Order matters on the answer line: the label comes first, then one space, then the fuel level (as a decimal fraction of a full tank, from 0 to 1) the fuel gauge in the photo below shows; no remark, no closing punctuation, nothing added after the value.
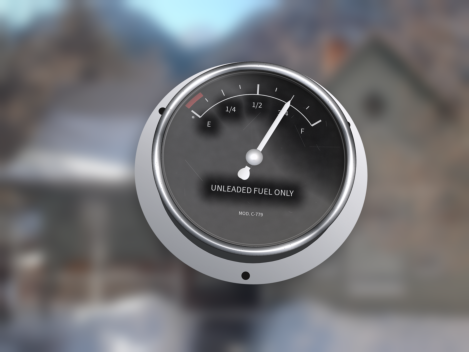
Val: 0.75
